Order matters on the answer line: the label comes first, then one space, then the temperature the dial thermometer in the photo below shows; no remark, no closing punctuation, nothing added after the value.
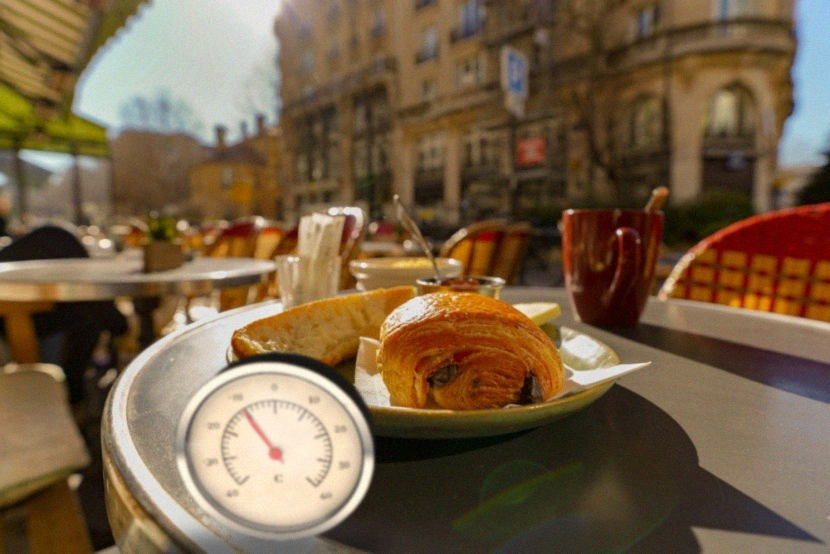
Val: -10 °C
